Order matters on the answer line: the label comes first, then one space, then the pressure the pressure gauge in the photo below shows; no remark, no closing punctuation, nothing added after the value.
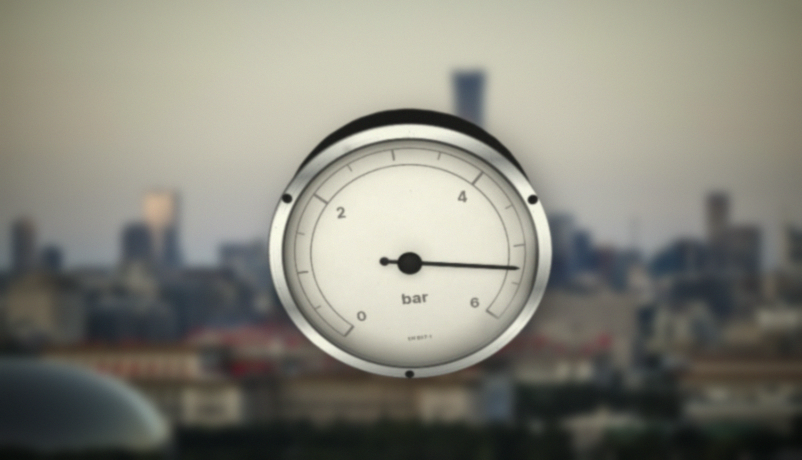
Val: 5.25 bar
